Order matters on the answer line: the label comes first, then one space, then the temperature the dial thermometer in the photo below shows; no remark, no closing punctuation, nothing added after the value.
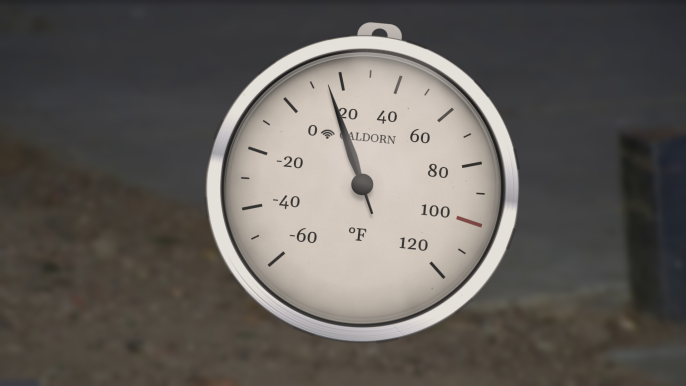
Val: 15 °F
